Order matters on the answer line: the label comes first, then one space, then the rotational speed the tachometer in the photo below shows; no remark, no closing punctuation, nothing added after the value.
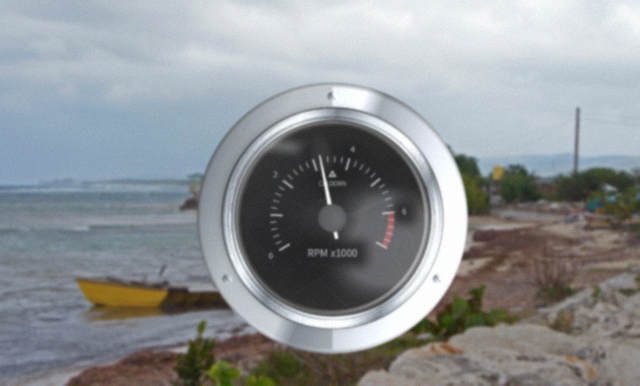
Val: 3200 rpm
